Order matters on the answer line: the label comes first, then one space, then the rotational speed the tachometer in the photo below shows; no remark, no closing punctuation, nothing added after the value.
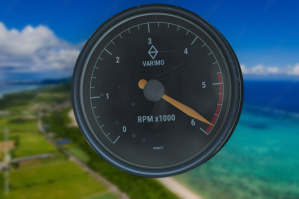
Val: 5800 rpm
